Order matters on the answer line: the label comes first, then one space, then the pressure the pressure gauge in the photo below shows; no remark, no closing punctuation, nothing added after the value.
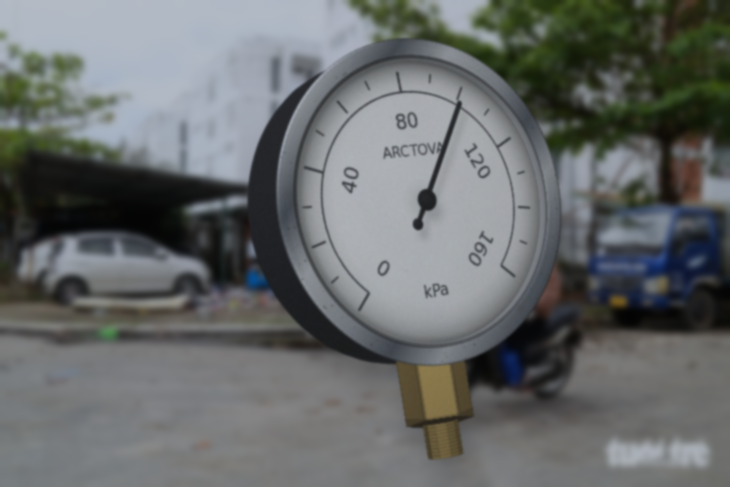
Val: 100 kPa
